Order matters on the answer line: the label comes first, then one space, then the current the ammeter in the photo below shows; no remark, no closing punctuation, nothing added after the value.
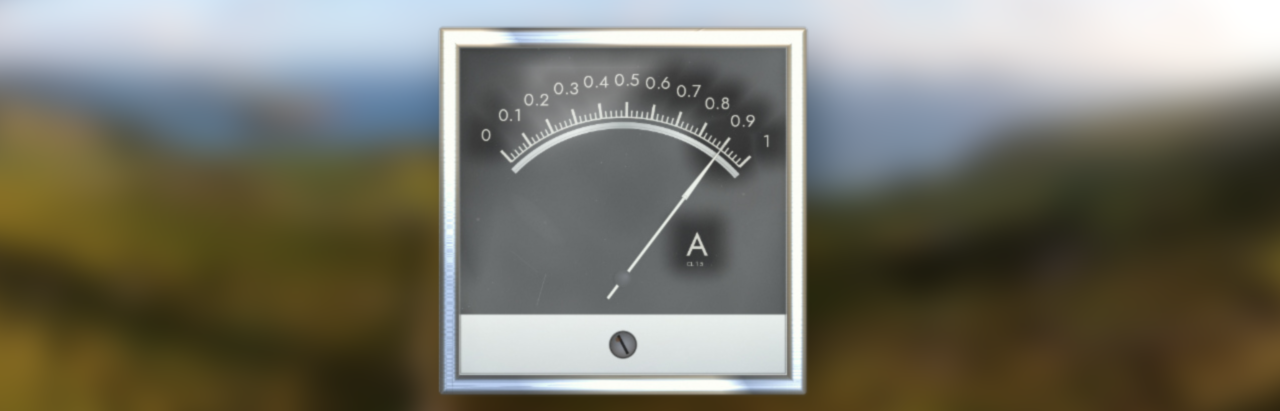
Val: 0.9 A
